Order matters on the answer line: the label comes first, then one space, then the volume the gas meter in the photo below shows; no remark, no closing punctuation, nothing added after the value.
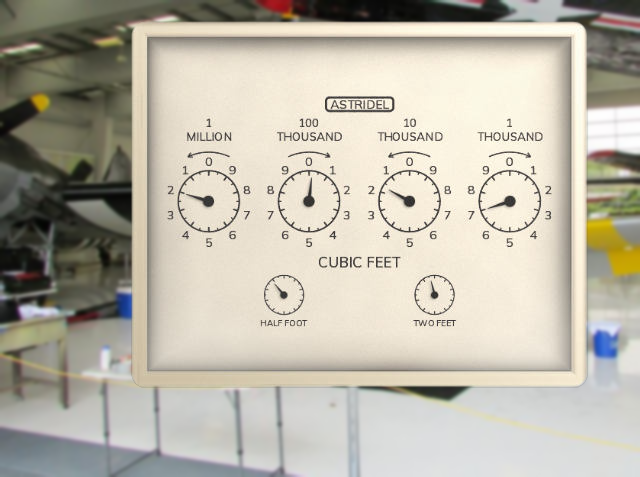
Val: 201700 ft³
